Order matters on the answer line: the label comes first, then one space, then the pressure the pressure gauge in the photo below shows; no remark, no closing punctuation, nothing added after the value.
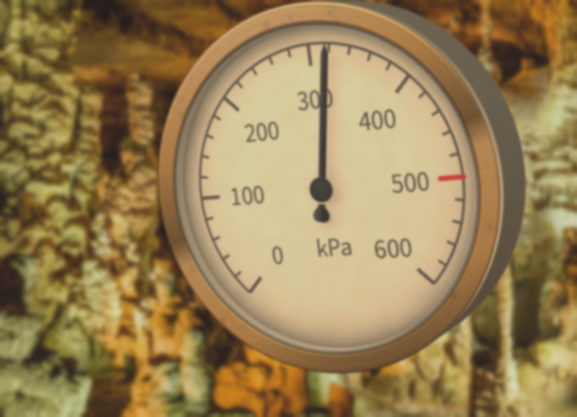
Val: 320 kPa
